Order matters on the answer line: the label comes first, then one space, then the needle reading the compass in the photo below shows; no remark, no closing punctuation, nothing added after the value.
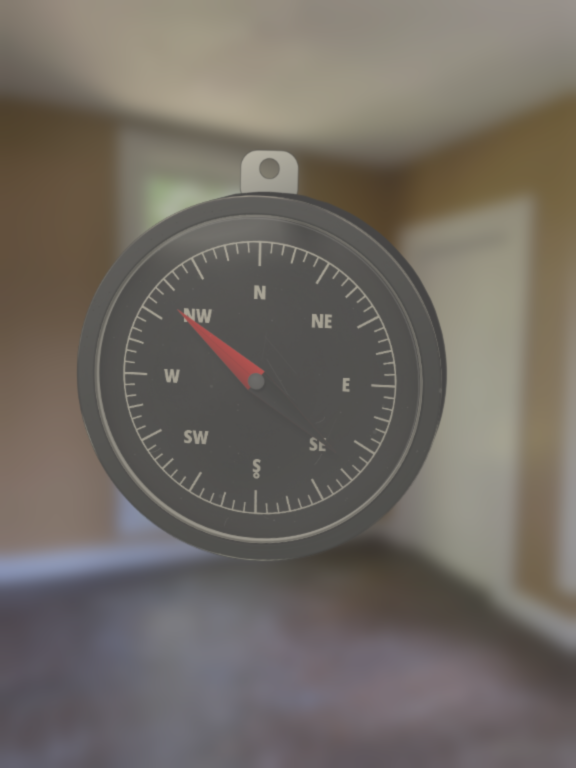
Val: 310 °
